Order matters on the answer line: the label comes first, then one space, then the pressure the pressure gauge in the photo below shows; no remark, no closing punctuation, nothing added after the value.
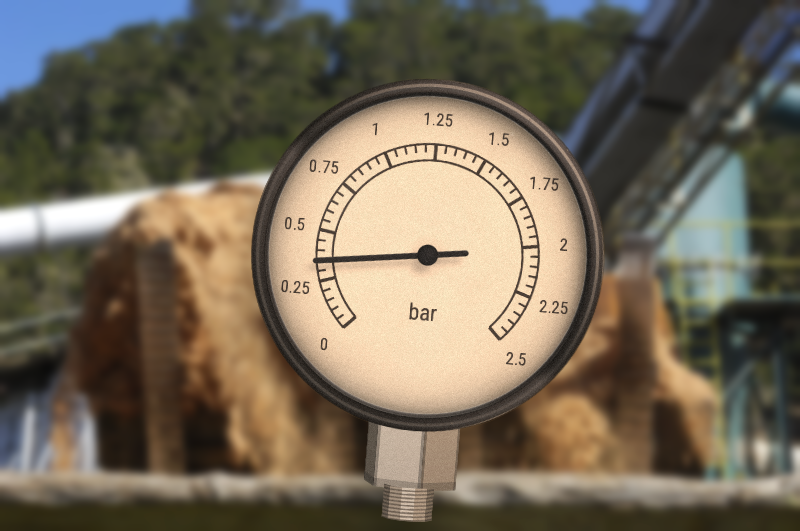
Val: 0.35 bar
